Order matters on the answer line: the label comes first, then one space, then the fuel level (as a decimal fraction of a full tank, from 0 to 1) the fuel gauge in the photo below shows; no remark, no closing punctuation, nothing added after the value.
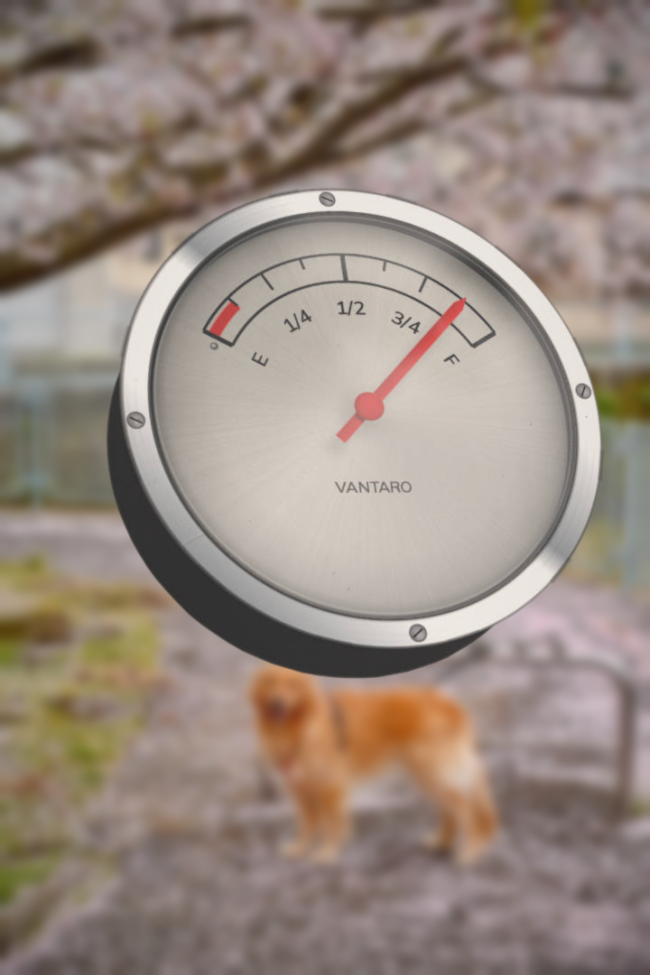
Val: 0.875
